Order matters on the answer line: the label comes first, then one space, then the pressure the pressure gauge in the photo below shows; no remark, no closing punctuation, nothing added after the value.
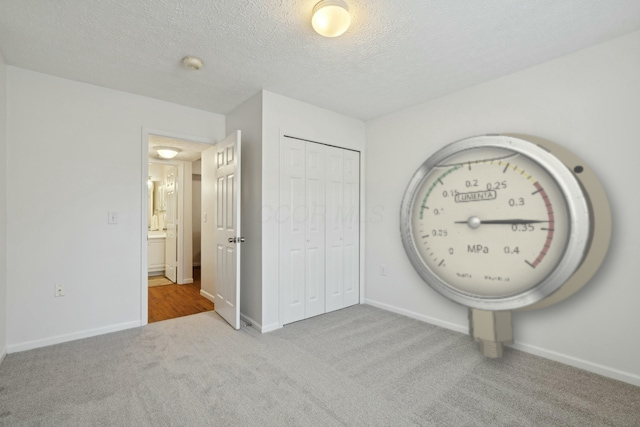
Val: 0.34 MPa
